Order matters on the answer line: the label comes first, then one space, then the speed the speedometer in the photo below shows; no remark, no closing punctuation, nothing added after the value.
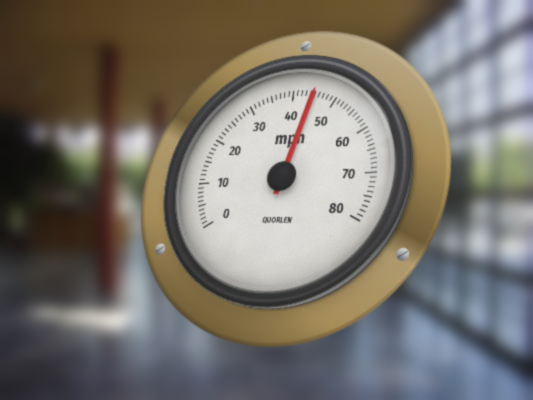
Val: 45 mph
